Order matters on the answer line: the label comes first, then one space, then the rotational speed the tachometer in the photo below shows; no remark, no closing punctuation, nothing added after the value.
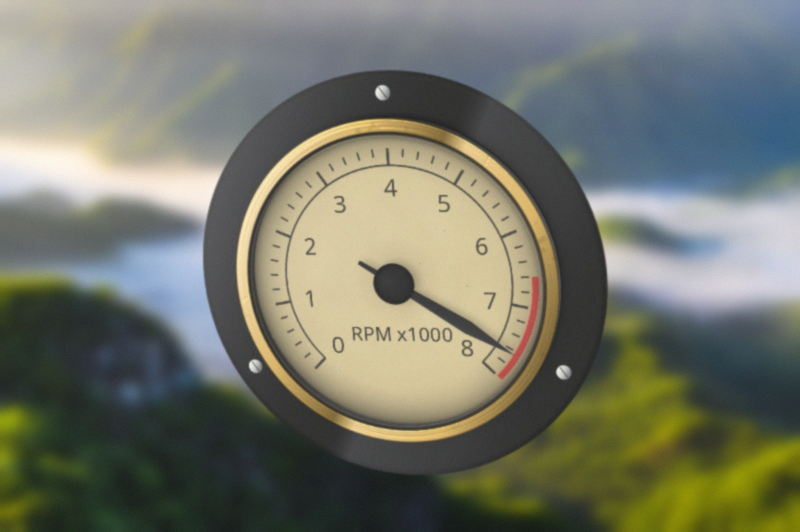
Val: 7600 rpm
